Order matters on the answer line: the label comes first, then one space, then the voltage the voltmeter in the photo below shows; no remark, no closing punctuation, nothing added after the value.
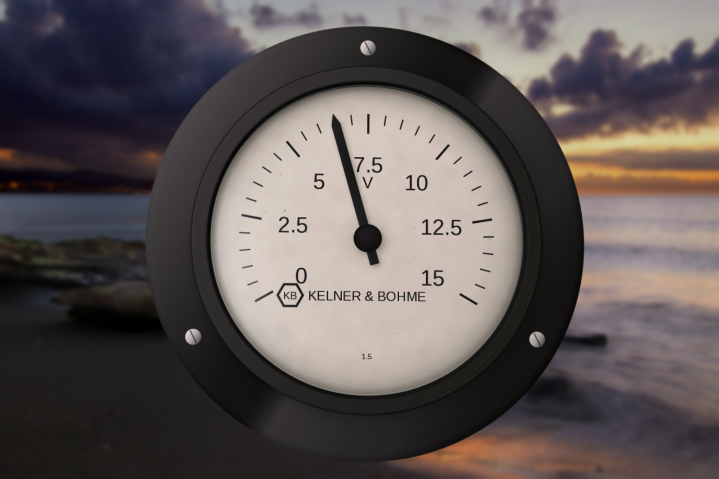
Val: 6.5 V
